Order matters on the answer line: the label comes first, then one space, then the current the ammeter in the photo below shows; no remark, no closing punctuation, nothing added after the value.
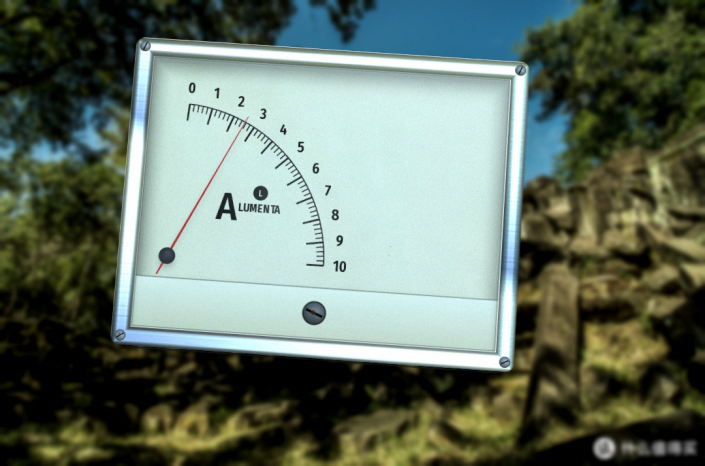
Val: 2.6 A
